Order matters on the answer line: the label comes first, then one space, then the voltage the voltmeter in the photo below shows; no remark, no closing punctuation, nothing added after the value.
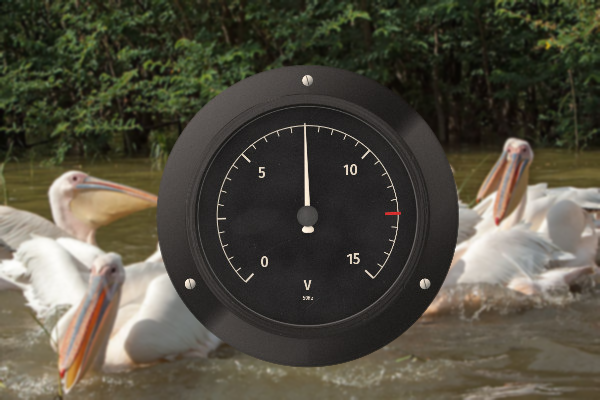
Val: 7.5 V
